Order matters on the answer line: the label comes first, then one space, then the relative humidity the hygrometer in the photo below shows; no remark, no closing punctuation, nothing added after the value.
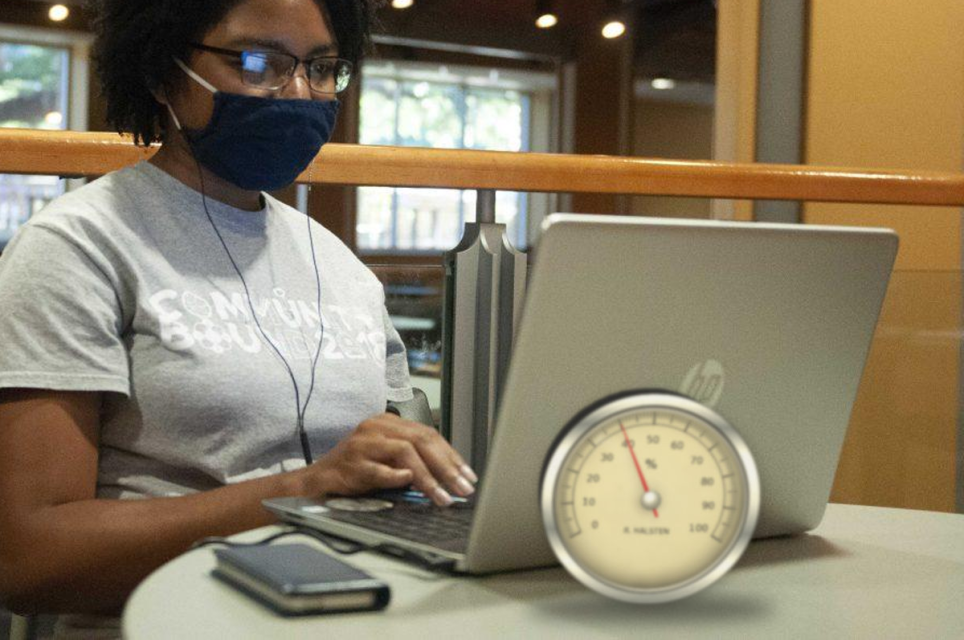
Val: 40 %
